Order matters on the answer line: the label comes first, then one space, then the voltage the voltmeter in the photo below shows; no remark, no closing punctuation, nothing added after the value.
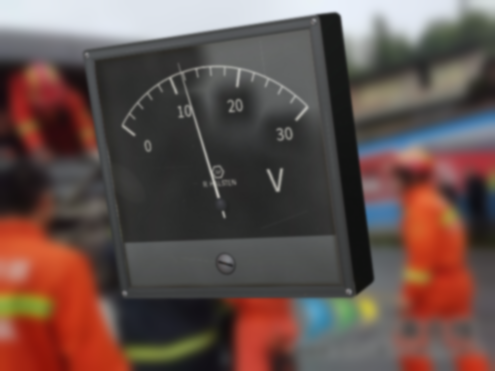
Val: 12 V
